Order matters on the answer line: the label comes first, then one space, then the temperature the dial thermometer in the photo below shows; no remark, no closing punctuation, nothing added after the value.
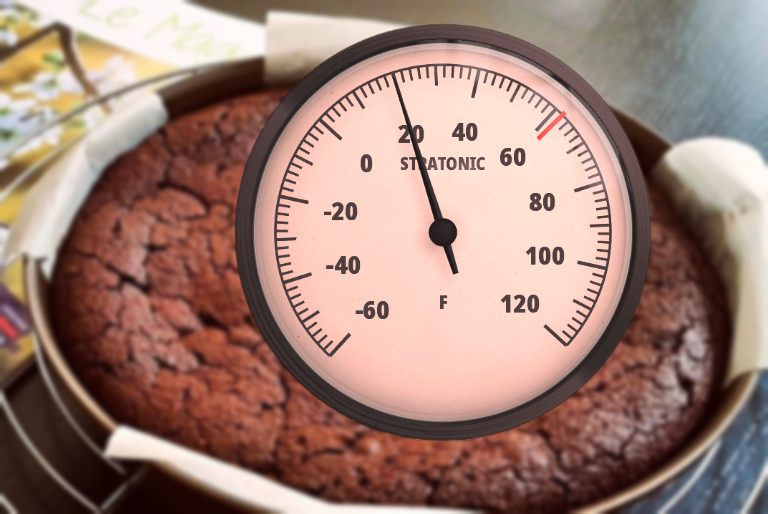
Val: 20 °F
